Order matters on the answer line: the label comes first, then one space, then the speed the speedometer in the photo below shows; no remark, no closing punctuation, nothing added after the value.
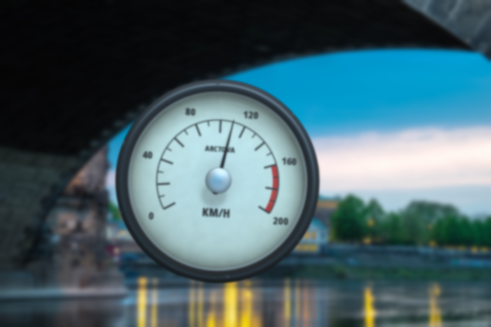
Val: 110 km/h
